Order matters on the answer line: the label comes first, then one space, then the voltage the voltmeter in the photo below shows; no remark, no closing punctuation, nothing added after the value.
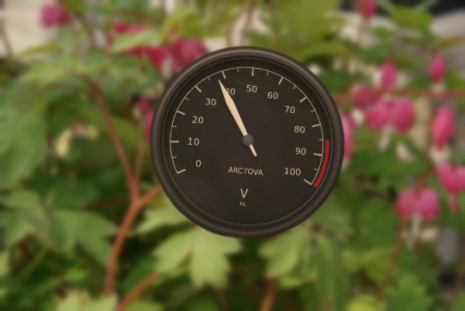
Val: 37.5 V
